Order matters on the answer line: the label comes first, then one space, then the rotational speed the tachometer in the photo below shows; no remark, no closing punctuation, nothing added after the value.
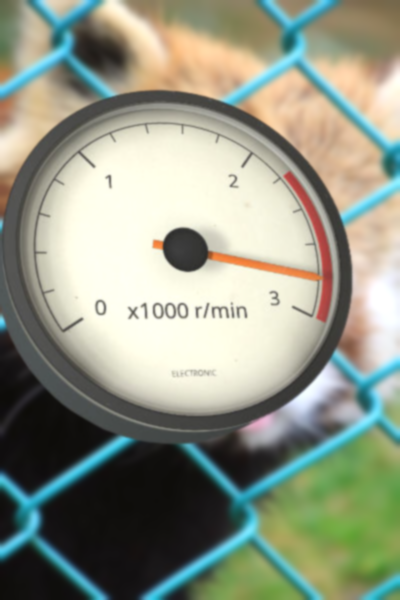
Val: 2800 rpm
